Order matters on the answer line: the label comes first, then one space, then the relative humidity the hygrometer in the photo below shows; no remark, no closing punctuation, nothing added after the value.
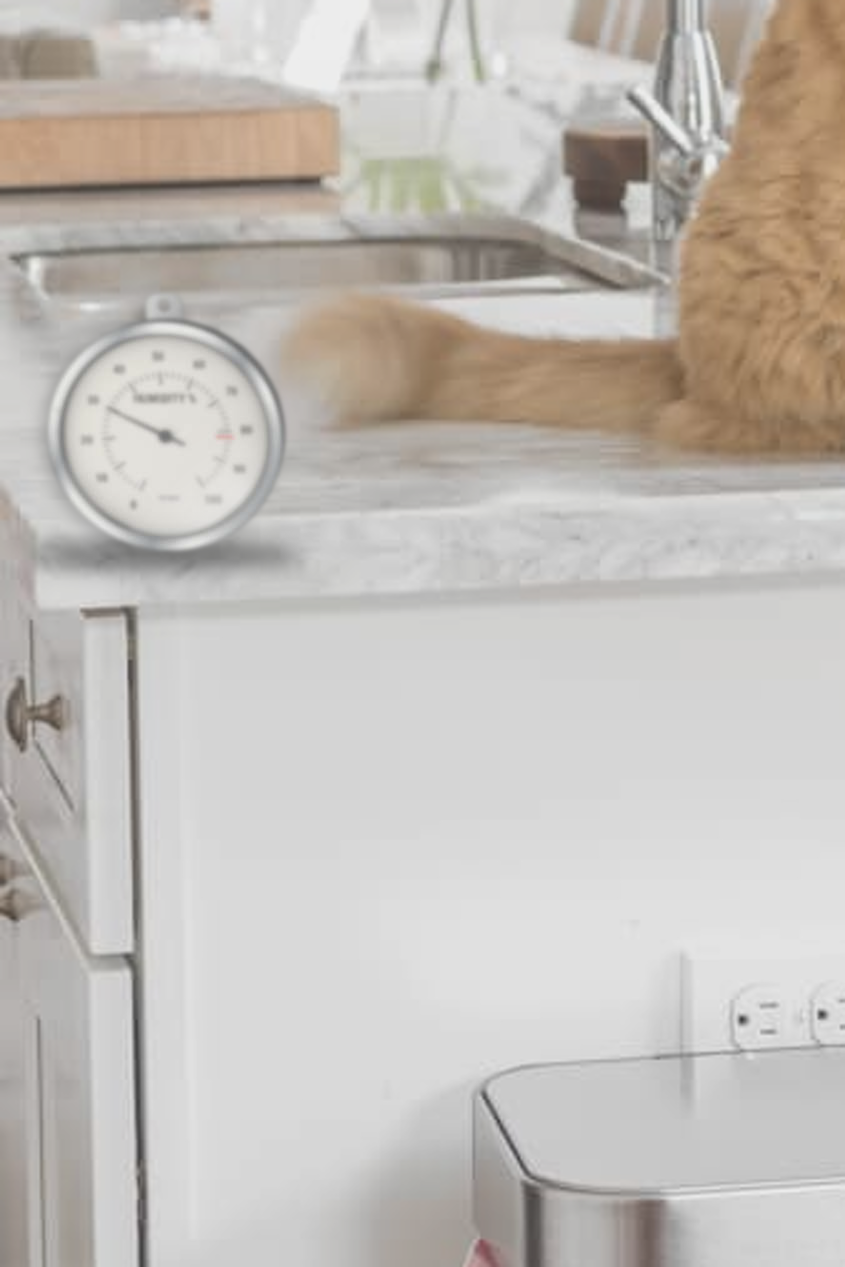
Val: 30 %
